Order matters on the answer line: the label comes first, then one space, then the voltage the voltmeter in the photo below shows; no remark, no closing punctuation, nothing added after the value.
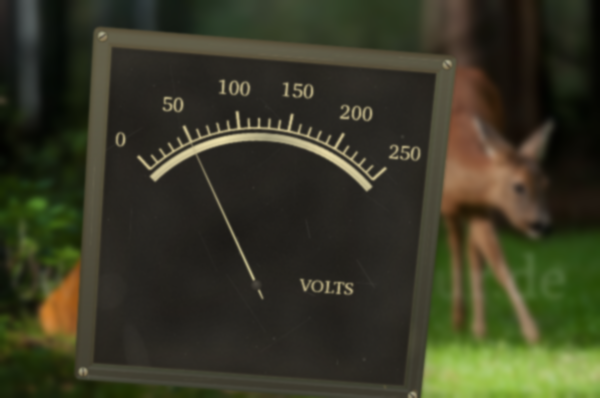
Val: 50 V
